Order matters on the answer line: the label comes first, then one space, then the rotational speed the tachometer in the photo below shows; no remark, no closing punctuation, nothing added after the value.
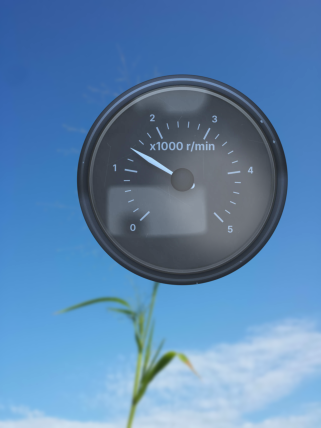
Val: 1400 rpm
